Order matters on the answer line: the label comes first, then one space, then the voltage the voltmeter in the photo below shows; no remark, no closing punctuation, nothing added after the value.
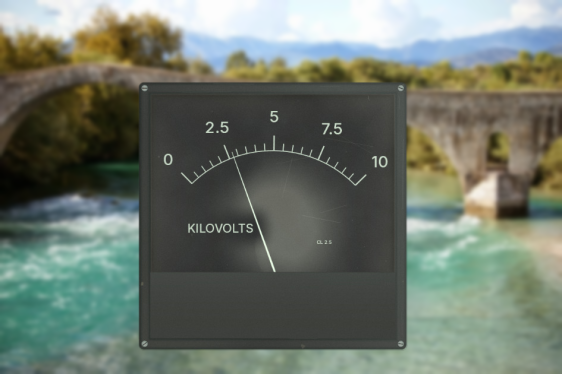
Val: 2.75 kV
